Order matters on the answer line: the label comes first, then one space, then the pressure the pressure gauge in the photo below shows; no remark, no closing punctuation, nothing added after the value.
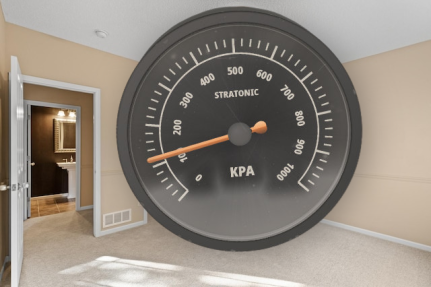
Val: 120 kPa
